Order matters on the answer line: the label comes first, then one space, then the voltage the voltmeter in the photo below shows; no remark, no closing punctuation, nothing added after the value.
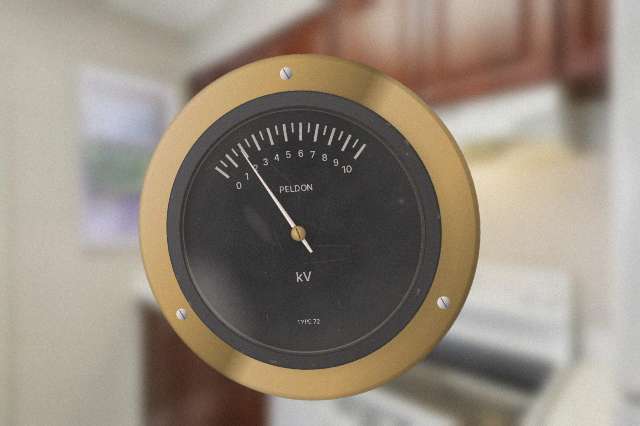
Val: 2 kV
